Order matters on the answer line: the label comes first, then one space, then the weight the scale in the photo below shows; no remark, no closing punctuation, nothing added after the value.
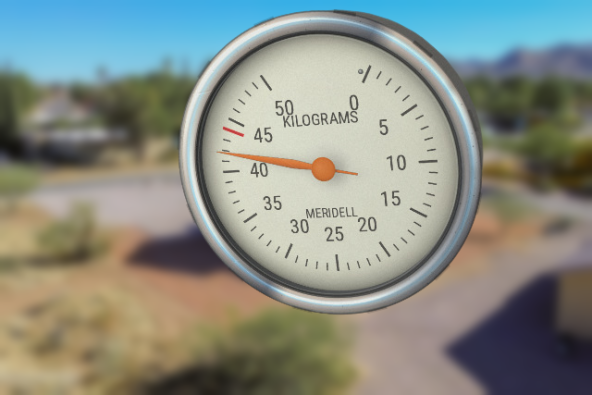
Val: 42 kg
